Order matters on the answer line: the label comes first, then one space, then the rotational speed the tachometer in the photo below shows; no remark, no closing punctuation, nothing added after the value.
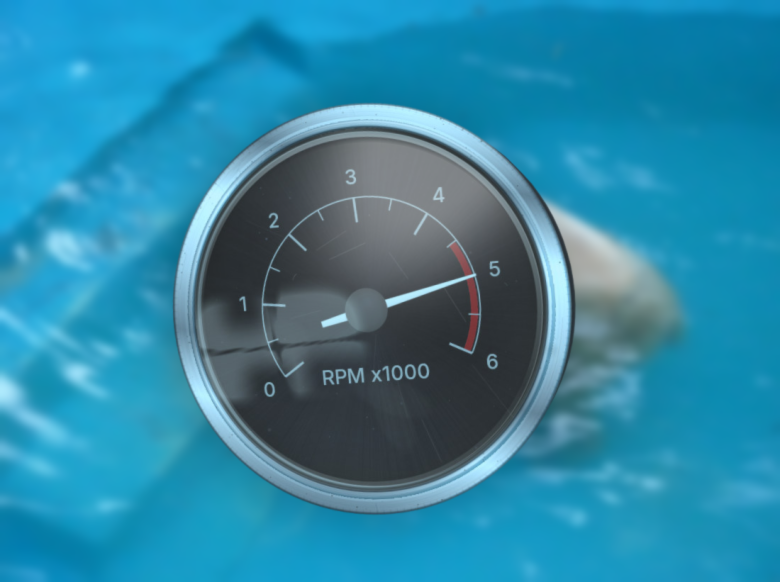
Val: 5000 rpm
